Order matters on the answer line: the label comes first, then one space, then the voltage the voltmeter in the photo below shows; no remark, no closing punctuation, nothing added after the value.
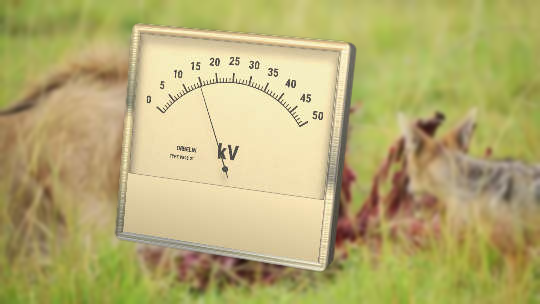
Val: 15 kV
